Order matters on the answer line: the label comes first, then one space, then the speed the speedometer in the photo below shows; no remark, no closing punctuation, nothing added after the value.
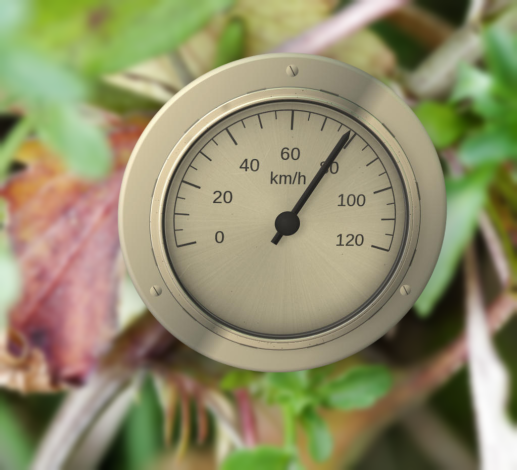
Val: 77.5 km/h
